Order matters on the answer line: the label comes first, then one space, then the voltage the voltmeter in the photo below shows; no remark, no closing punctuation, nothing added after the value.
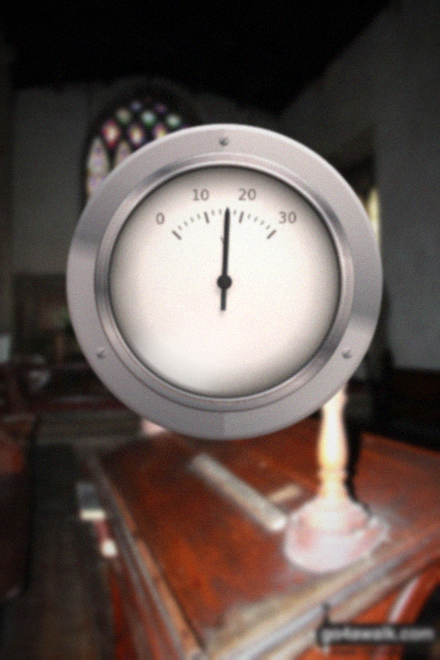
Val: 16 V
